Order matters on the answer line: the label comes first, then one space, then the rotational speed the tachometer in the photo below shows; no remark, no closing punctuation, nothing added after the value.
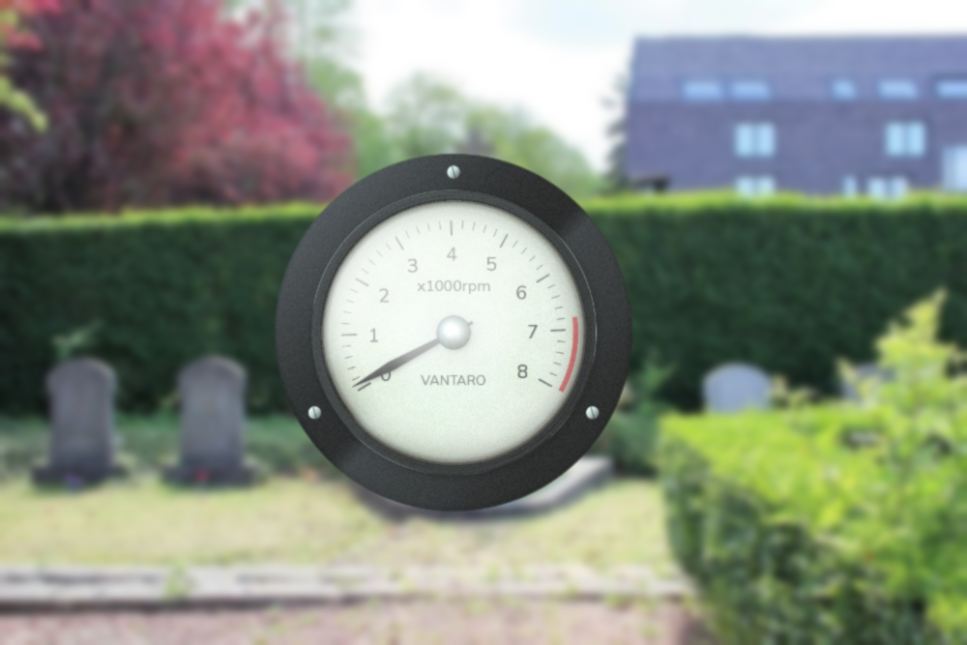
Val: 100 rpm
